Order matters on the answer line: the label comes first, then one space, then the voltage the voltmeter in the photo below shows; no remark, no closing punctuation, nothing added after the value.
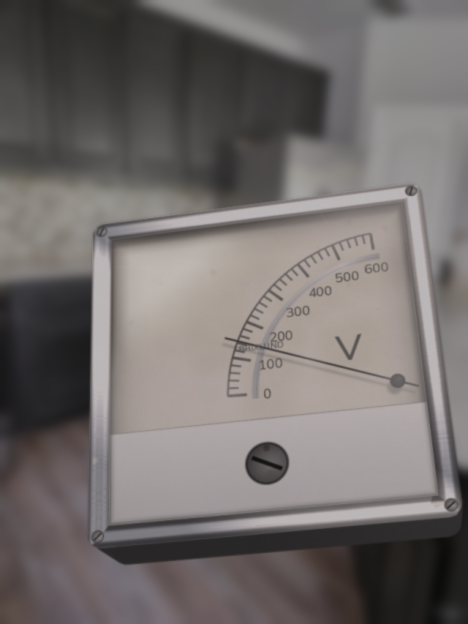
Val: 140 V
